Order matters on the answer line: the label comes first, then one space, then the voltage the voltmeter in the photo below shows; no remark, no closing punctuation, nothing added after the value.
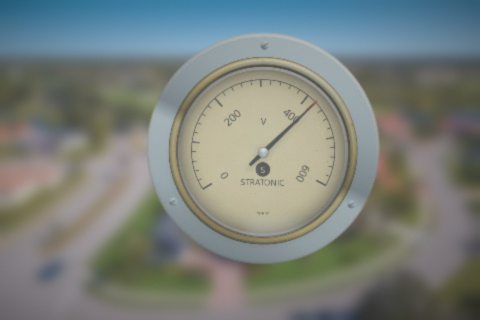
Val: 420 V
